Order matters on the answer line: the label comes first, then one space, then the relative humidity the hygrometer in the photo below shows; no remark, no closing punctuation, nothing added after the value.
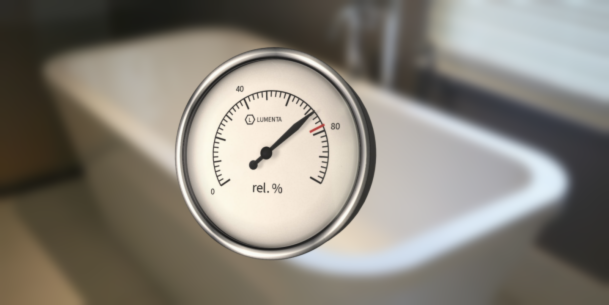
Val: 72 %
